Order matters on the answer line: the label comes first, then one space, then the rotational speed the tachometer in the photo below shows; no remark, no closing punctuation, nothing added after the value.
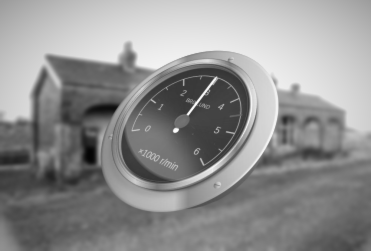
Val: 3000 rpm
